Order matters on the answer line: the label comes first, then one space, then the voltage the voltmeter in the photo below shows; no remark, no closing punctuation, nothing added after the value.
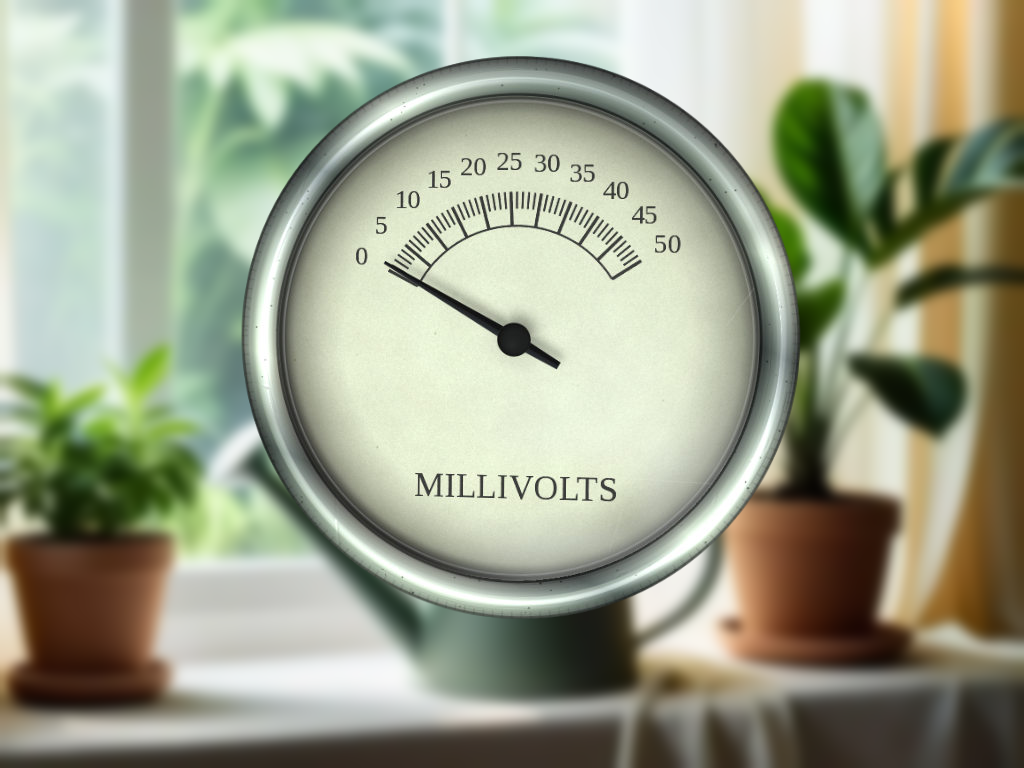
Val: 1 mV
